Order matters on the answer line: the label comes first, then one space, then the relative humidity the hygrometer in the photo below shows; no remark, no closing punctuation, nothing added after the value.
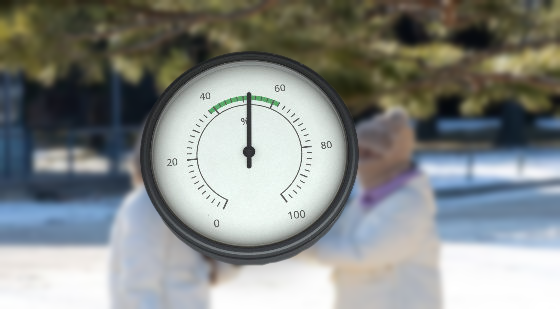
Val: 52 %
